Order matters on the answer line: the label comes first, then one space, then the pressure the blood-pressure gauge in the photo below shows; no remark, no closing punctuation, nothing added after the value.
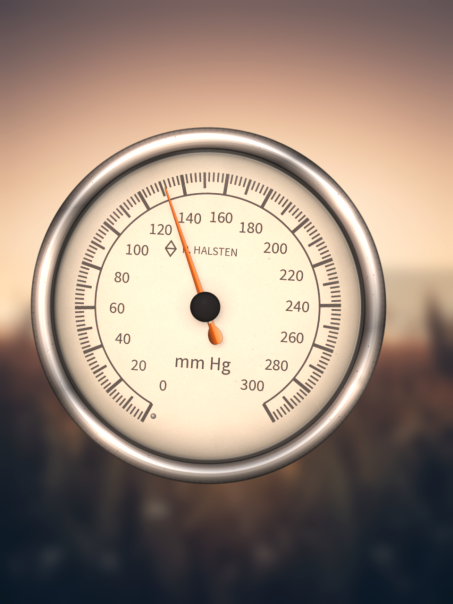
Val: 132 mmHg
